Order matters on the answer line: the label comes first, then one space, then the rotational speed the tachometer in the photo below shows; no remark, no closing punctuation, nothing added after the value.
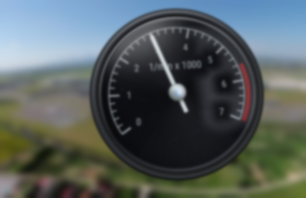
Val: 3000 rpm
